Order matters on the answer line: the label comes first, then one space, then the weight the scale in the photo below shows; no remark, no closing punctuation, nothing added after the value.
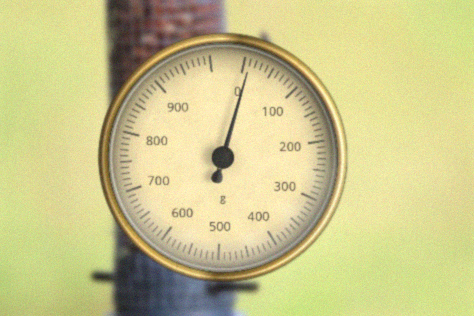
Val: 10 g
